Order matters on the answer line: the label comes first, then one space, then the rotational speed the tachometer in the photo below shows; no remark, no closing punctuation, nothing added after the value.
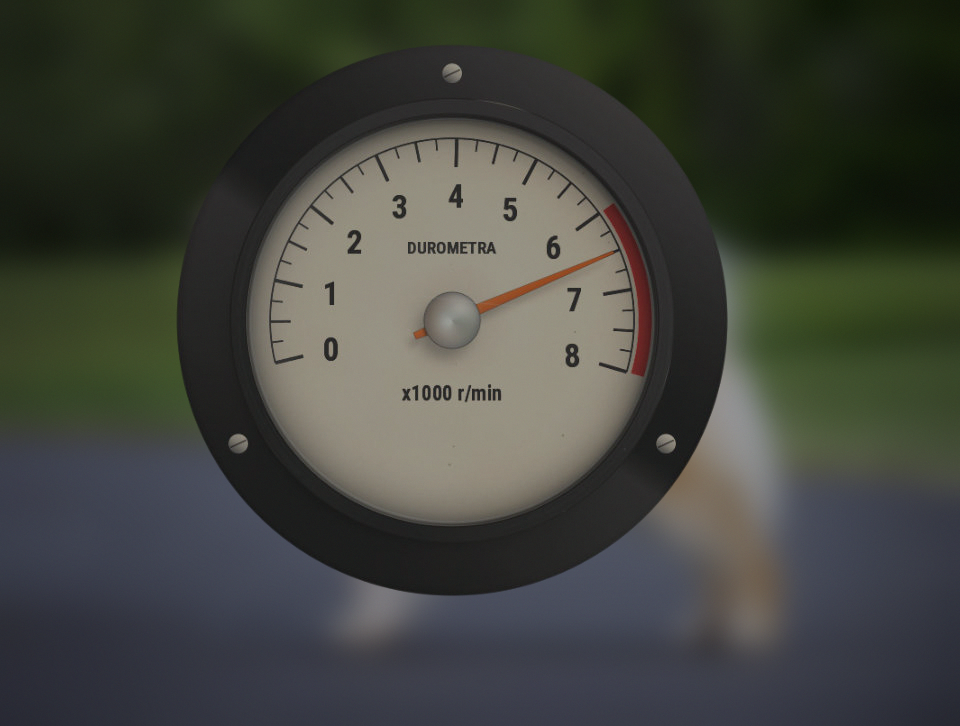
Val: 6500 rpm
